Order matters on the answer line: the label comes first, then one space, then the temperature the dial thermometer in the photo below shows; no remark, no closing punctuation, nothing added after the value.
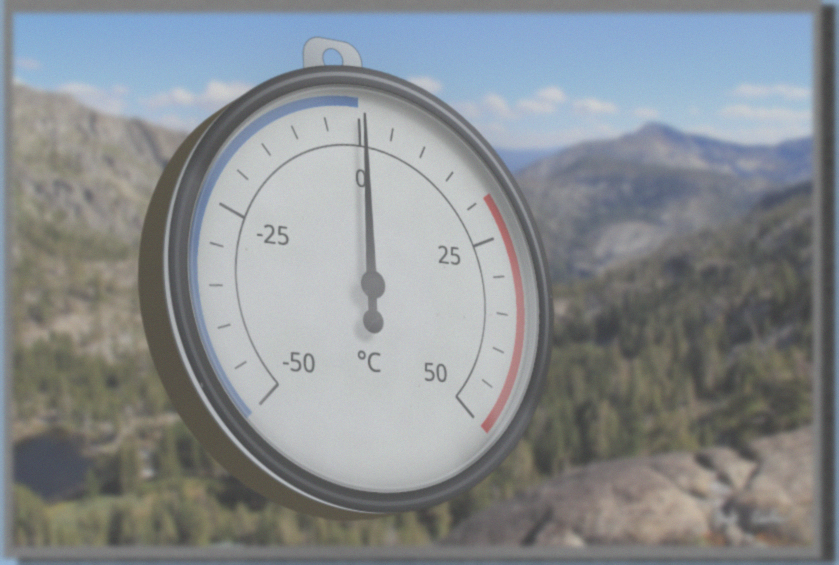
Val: 0 °C
